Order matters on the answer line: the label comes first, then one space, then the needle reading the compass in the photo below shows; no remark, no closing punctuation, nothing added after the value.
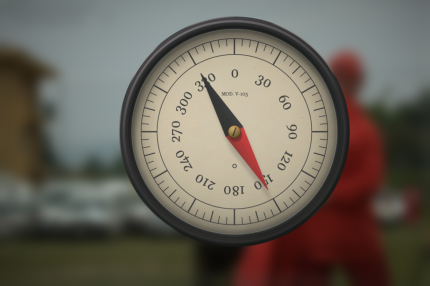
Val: 150 °
